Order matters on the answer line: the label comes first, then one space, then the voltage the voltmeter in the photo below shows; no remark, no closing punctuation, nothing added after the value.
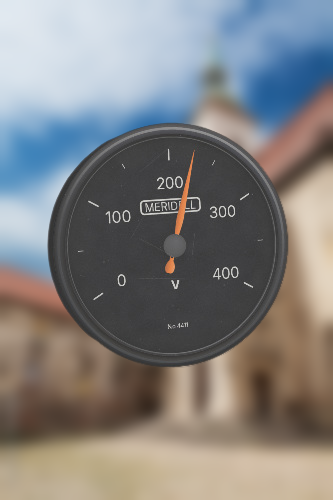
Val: 225 V
